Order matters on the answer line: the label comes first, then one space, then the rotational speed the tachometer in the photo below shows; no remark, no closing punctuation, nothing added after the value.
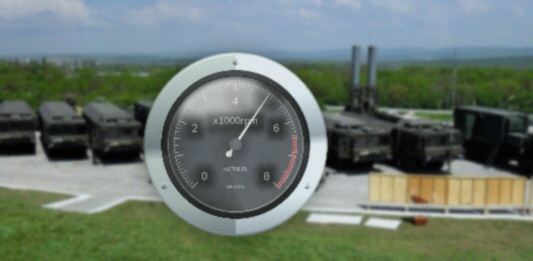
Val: 5000 rpm
